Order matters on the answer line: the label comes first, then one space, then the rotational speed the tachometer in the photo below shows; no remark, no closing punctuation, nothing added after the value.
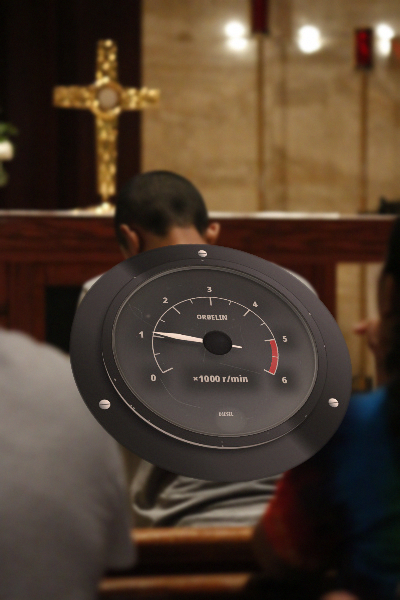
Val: 1000 rpm
